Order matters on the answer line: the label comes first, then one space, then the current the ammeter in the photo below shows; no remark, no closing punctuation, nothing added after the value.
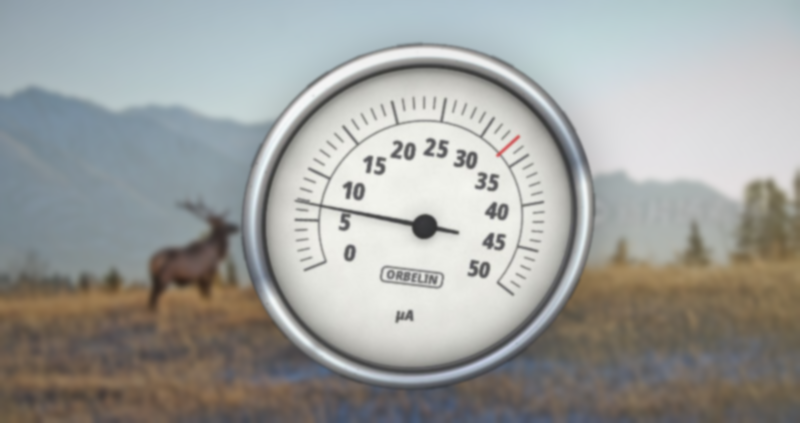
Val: 7 µA
